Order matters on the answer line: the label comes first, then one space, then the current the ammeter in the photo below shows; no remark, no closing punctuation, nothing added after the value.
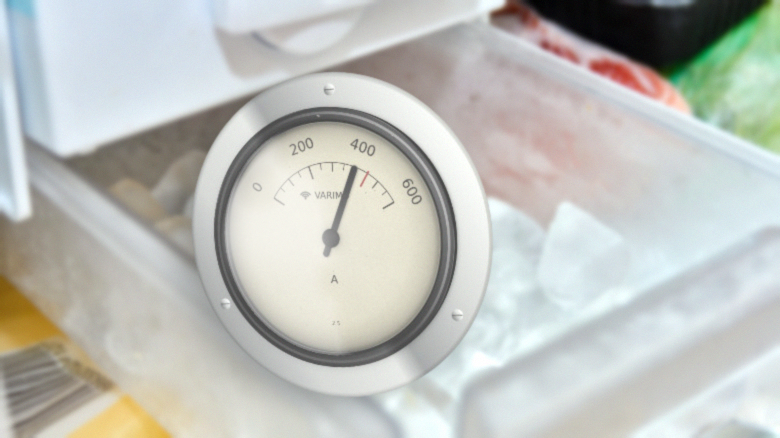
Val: 400 A
